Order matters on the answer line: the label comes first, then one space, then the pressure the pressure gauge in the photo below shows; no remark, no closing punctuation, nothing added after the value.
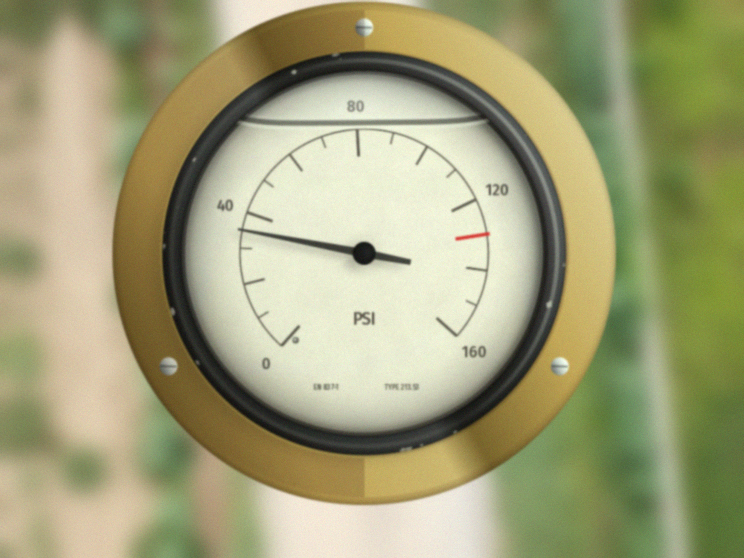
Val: 35 psi
